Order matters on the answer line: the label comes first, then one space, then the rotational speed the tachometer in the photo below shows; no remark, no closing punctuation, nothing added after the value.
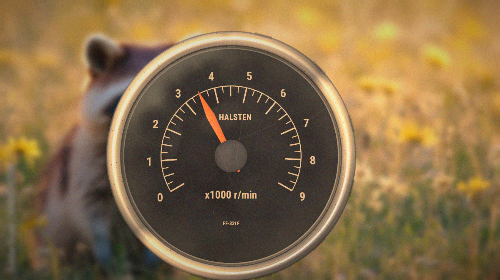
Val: 3500 rpm
